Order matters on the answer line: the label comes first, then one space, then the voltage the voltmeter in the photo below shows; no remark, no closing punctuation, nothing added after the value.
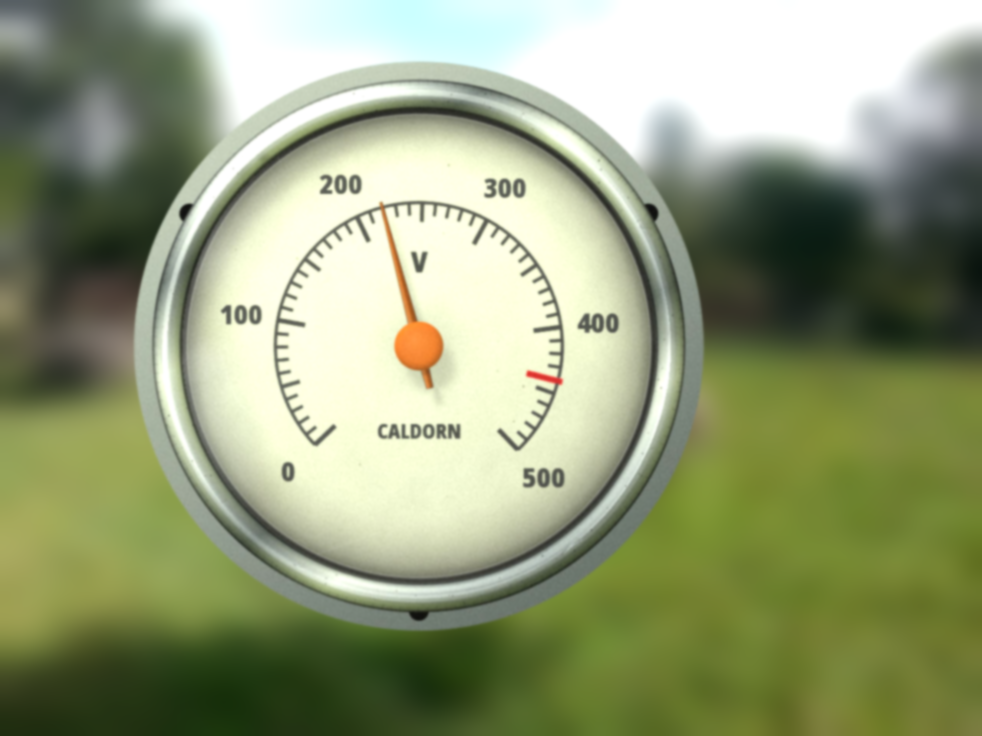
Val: 220 V
